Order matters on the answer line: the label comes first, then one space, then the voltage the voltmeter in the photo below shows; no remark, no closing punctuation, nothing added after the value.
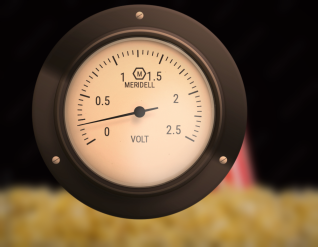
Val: 0.2 V
